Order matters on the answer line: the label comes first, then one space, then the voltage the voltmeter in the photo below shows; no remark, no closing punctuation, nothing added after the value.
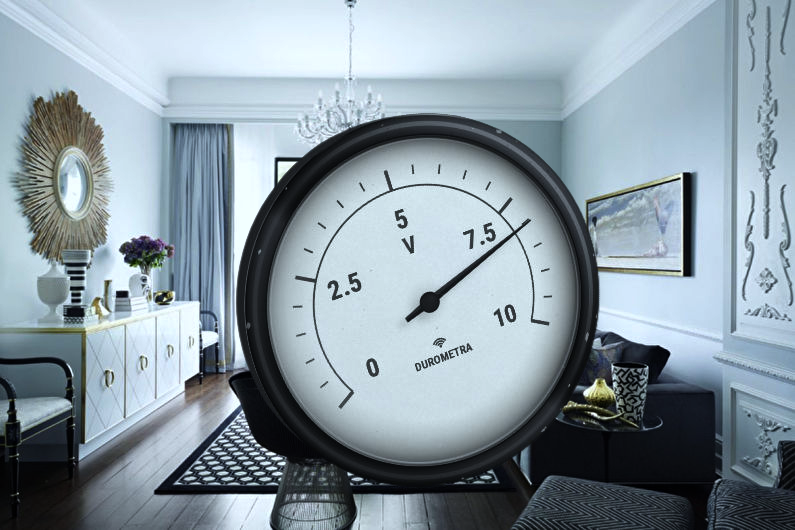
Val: 8 V
